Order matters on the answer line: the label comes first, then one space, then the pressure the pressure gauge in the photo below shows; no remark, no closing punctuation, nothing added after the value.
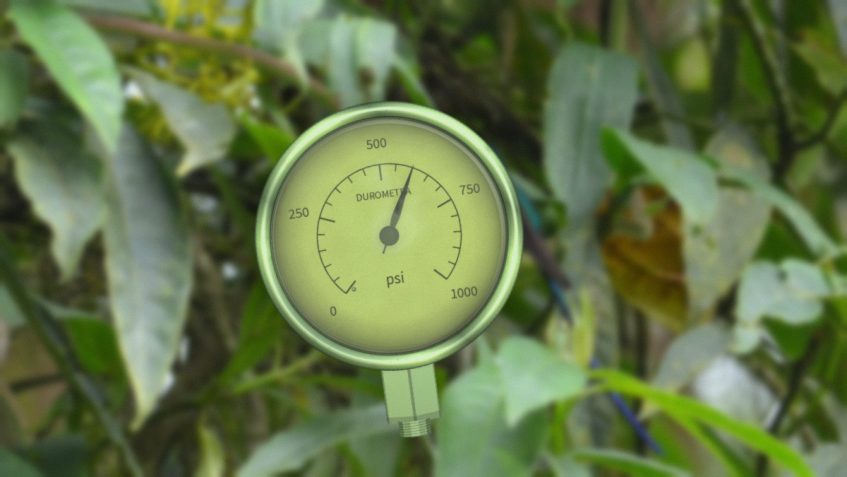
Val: 600 psi
